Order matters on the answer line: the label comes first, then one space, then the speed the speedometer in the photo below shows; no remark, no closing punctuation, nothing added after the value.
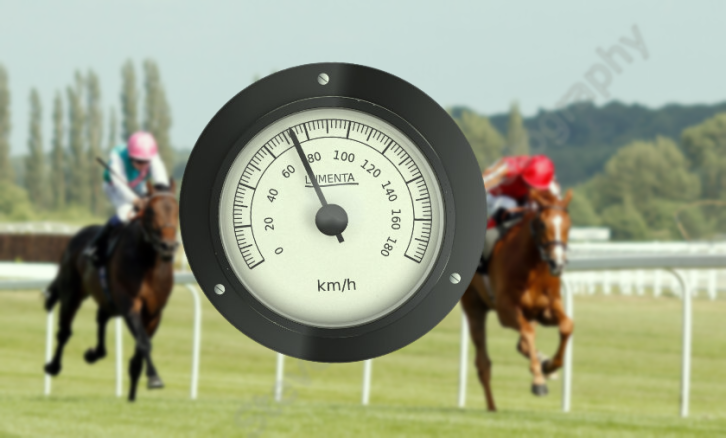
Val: 74 km/h
